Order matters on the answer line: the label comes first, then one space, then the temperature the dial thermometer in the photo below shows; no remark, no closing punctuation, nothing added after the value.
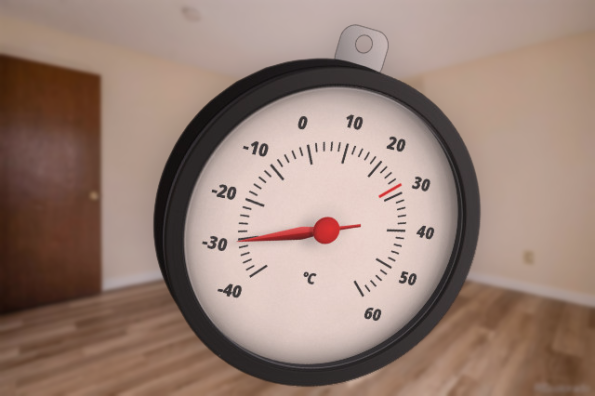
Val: -30 °C
